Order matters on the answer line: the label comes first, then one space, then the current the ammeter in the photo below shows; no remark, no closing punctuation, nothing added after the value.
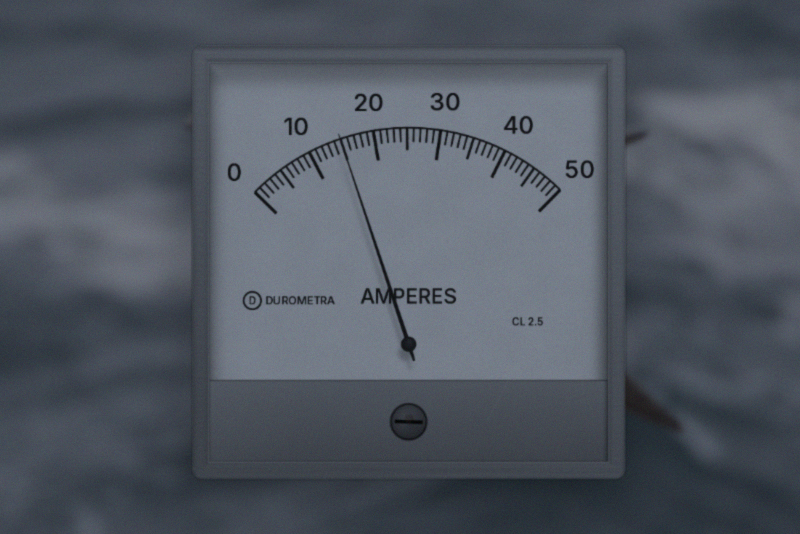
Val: 15 A
